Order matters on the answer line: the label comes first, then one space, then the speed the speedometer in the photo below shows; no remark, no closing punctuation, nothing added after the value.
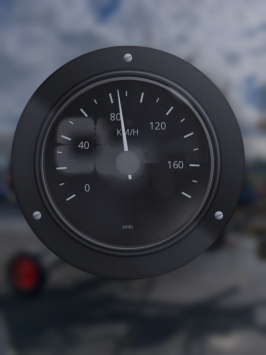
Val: 85 km/h
